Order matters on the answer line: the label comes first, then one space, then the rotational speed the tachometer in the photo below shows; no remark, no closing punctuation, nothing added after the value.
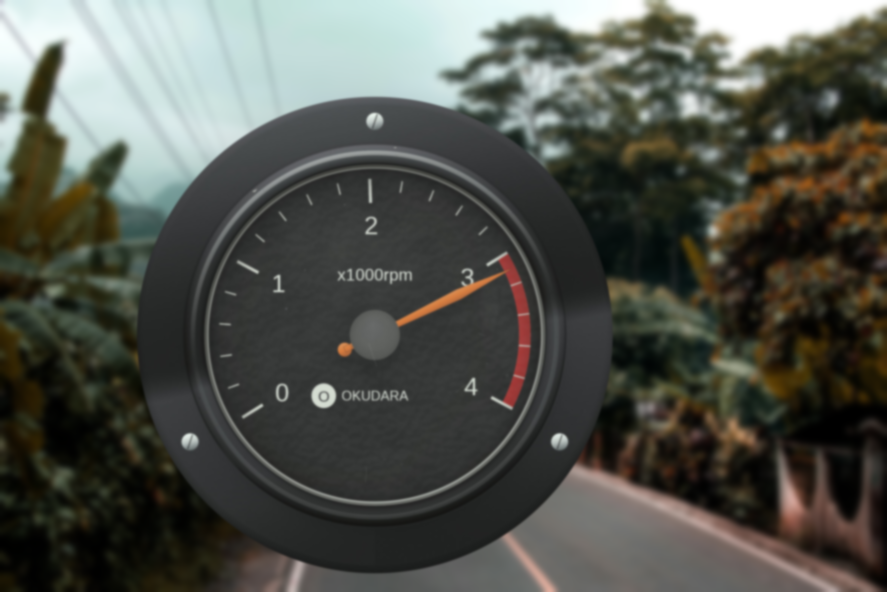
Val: 3100 rpm
